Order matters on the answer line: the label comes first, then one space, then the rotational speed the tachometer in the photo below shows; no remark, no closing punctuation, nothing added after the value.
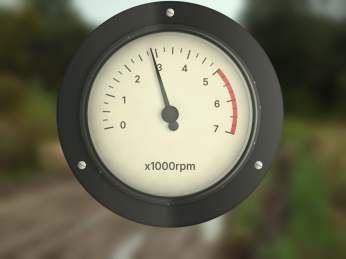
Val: 2875 rpm
